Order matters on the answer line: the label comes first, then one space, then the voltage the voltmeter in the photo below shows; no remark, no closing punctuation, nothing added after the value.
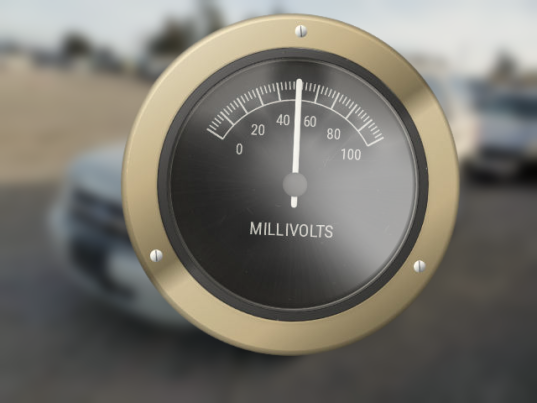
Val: 50 mV
